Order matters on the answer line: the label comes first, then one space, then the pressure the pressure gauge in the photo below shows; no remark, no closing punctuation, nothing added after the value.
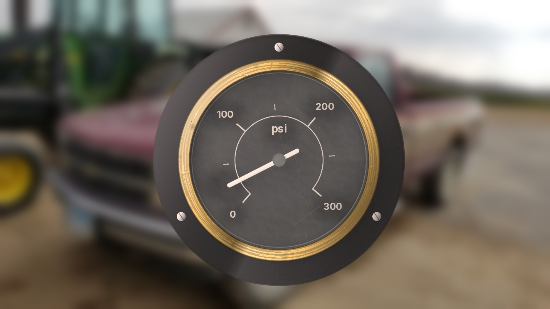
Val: 25 psi
